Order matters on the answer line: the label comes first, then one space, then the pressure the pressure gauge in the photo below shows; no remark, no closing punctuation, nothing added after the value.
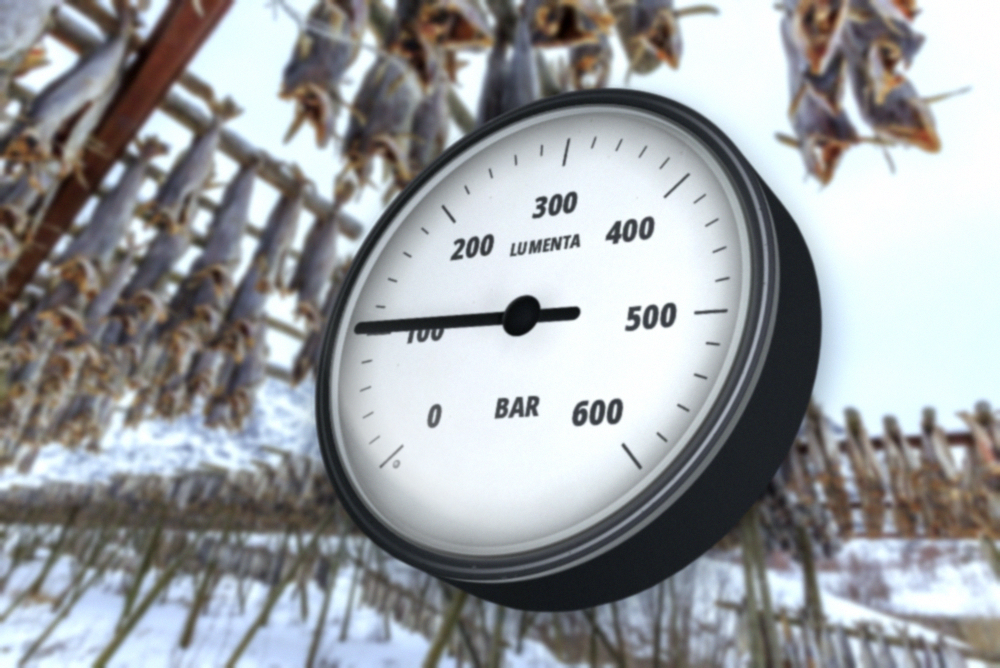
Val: 100 bar
